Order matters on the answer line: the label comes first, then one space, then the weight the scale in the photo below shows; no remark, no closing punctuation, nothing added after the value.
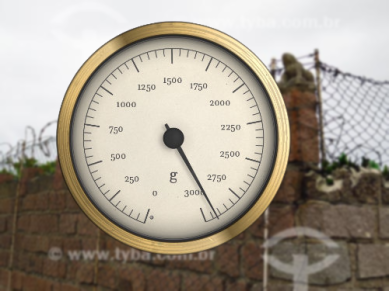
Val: 2925 g
